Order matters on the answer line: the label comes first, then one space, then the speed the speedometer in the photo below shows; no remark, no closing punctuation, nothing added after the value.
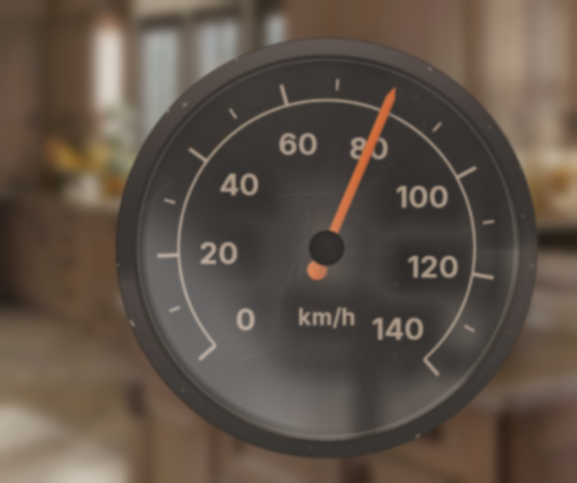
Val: 80 km/h
